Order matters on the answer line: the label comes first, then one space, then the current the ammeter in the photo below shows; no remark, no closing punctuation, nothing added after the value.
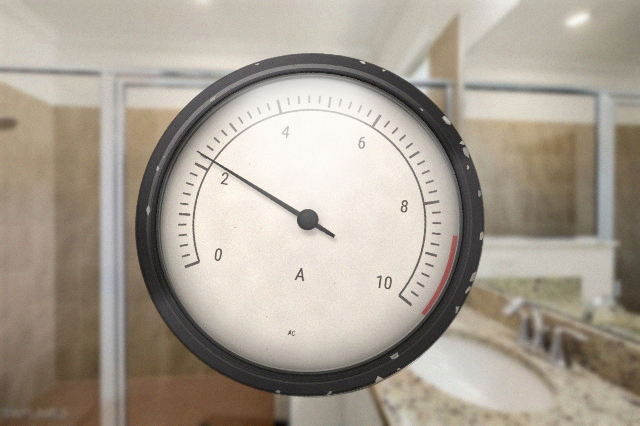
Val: 2.2 A
